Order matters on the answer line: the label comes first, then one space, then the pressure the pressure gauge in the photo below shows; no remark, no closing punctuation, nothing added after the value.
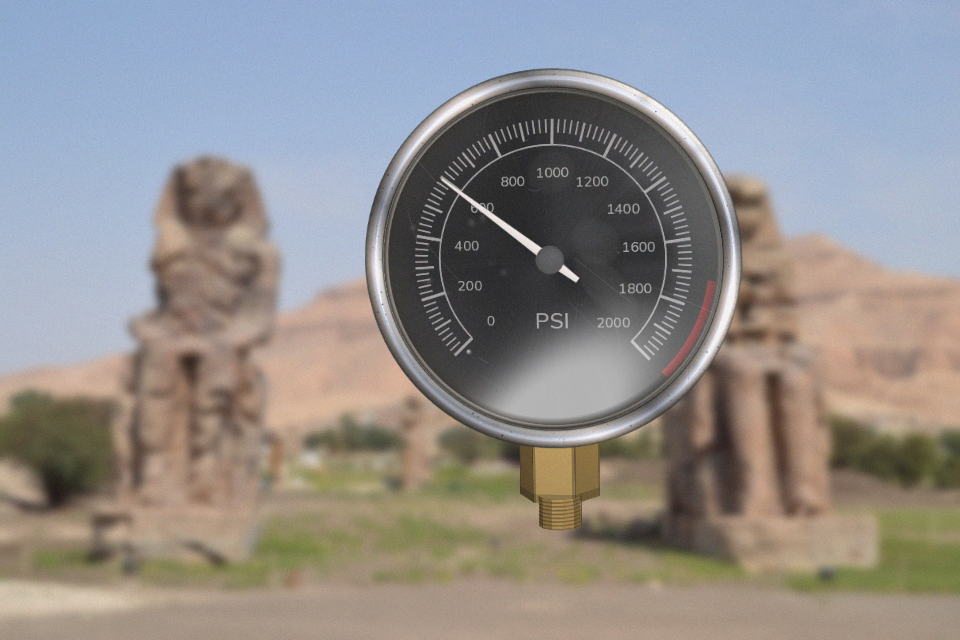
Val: 600 psi
